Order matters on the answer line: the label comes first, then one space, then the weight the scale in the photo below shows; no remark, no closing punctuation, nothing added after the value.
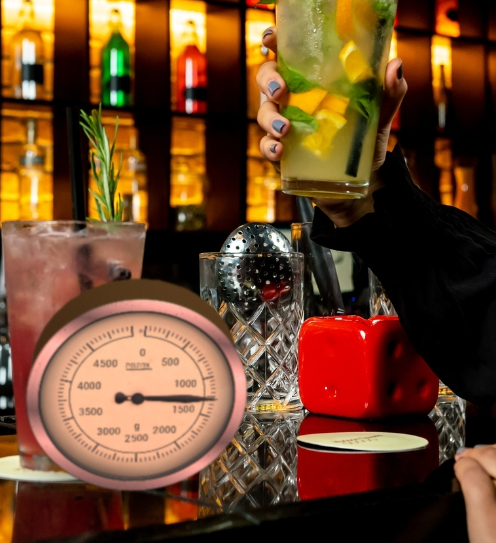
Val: 1250 g
